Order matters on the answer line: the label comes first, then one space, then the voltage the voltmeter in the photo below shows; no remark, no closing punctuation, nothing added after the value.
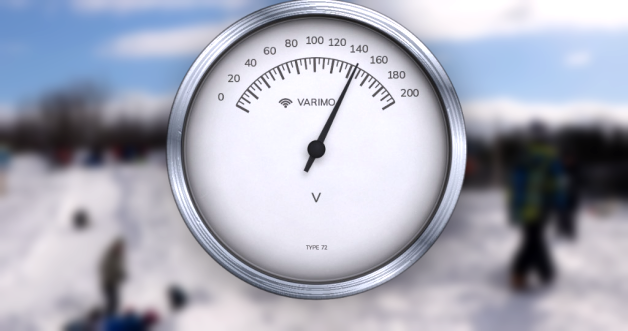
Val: 145 V
